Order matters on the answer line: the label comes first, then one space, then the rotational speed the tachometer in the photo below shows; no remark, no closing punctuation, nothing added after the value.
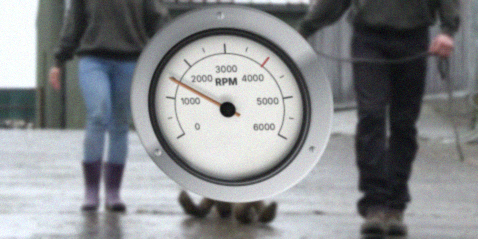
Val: 1500 rpm
